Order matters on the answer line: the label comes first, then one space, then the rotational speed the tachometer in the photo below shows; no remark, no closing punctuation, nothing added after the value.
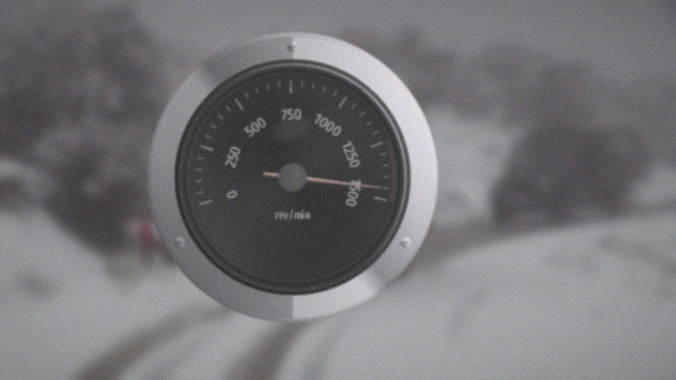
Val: 1450 rpm
